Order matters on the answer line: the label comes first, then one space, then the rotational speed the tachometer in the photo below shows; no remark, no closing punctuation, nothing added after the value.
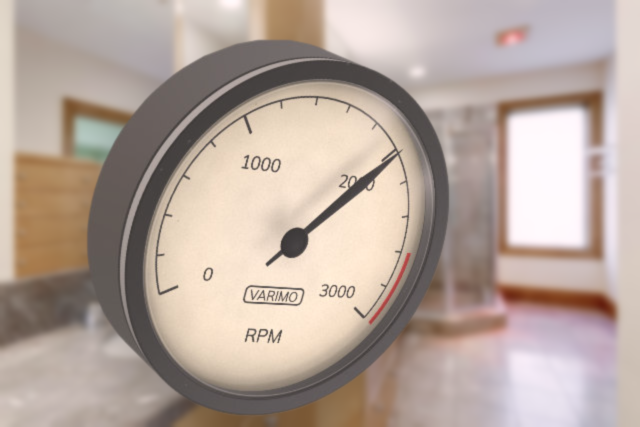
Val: 2000 rpm
